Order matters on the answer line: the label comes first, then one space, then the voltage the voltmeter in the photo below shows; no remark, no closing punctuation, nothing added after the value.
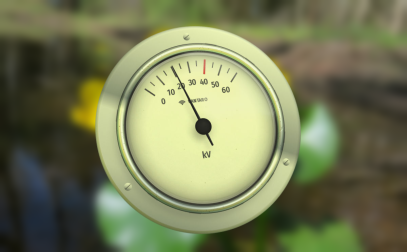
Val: 20 kV
